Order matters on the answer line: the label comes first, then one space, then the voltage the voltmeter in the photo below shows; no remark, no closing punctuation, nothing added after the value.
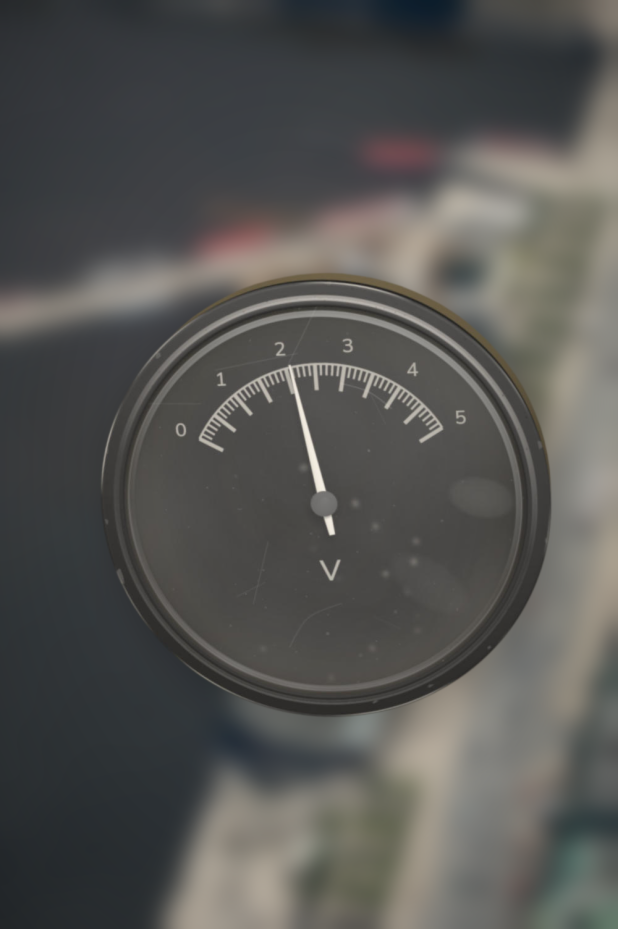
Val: 2.1 V
